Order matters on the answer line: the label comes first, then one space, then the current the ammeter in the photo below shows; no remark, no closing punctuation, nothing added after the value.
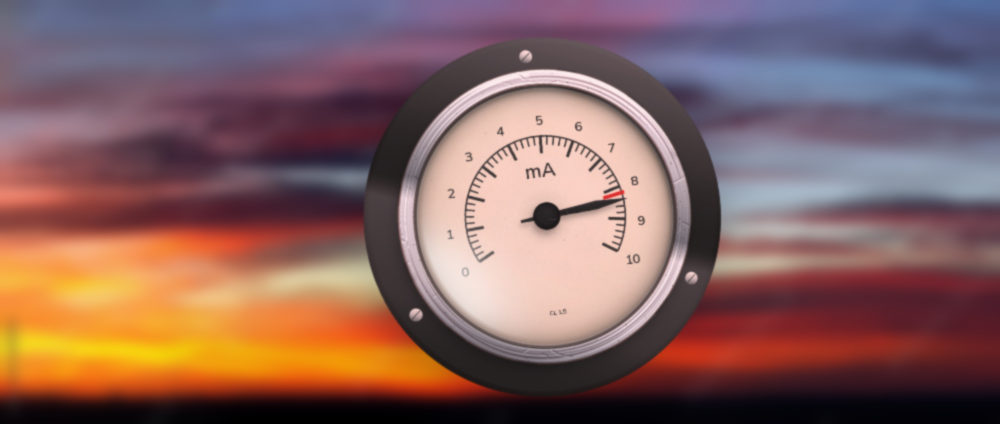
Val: 8.4 mA
